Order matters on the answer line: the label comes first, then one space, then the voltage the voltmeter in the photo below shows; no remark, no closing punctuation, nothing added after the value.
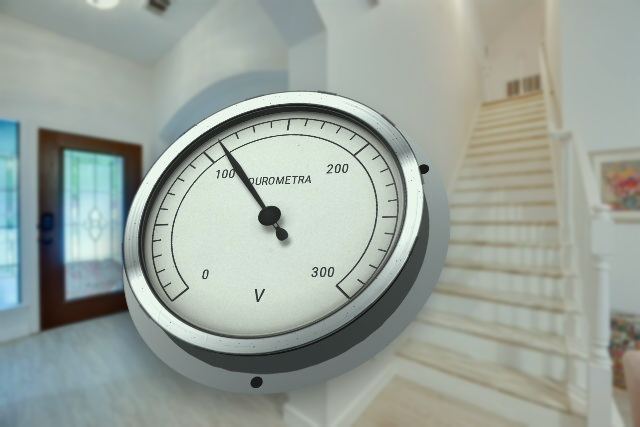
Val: 110 V
